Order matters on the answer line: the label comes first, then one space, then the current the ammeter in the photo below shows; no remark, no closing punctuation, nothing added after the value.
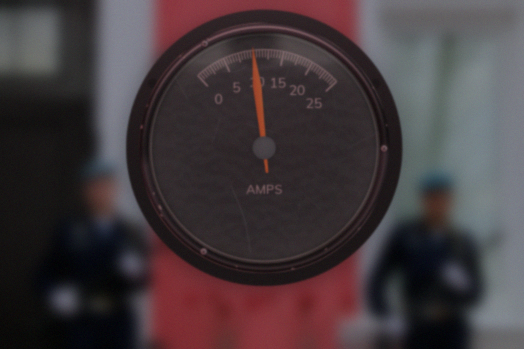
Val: 10 A
